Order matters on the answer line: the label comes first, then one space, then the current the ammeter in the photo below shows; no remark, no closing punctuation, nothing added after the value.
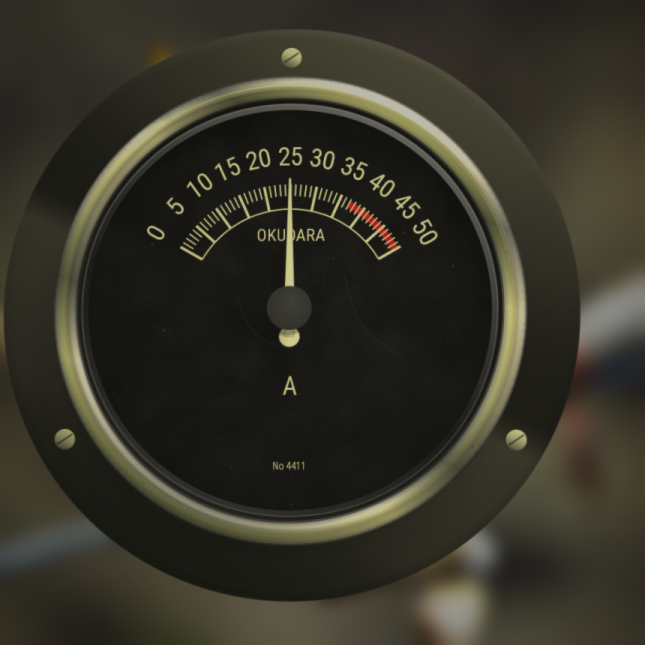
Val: 25 A
